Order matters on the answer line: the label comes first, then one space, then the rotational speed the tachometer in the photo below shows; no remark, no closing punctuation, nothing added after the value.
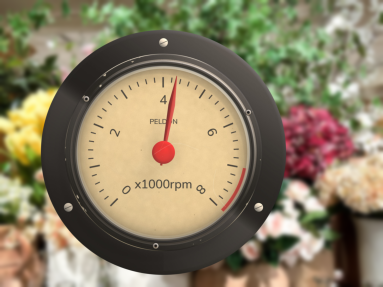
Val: 4300 rpm
